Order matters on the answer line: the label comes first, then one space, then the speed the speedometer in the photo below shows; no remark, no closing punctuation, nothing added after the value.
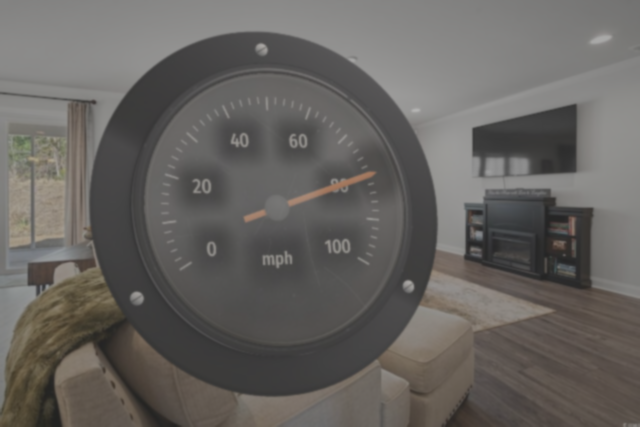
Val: 80 mph
